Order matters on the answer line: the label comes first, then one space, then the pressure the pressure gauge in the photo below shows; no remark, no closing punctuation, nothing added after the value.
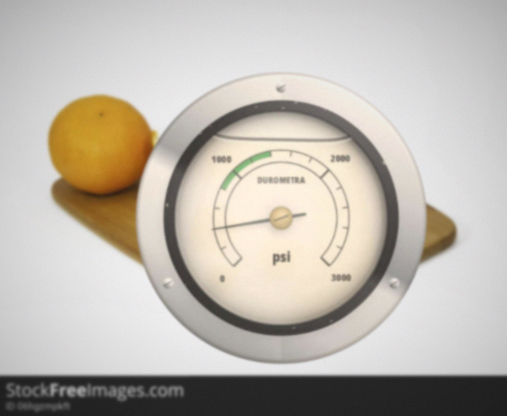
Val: 400 psi
